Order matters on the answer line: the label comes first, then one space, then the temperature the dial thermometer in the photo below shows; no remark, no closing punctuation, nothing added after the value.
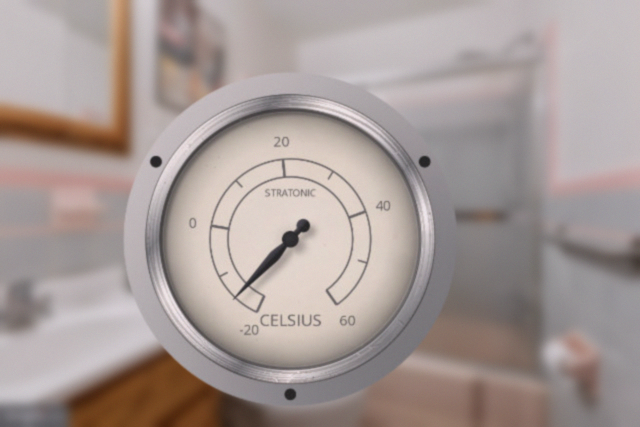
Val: -15 °C
